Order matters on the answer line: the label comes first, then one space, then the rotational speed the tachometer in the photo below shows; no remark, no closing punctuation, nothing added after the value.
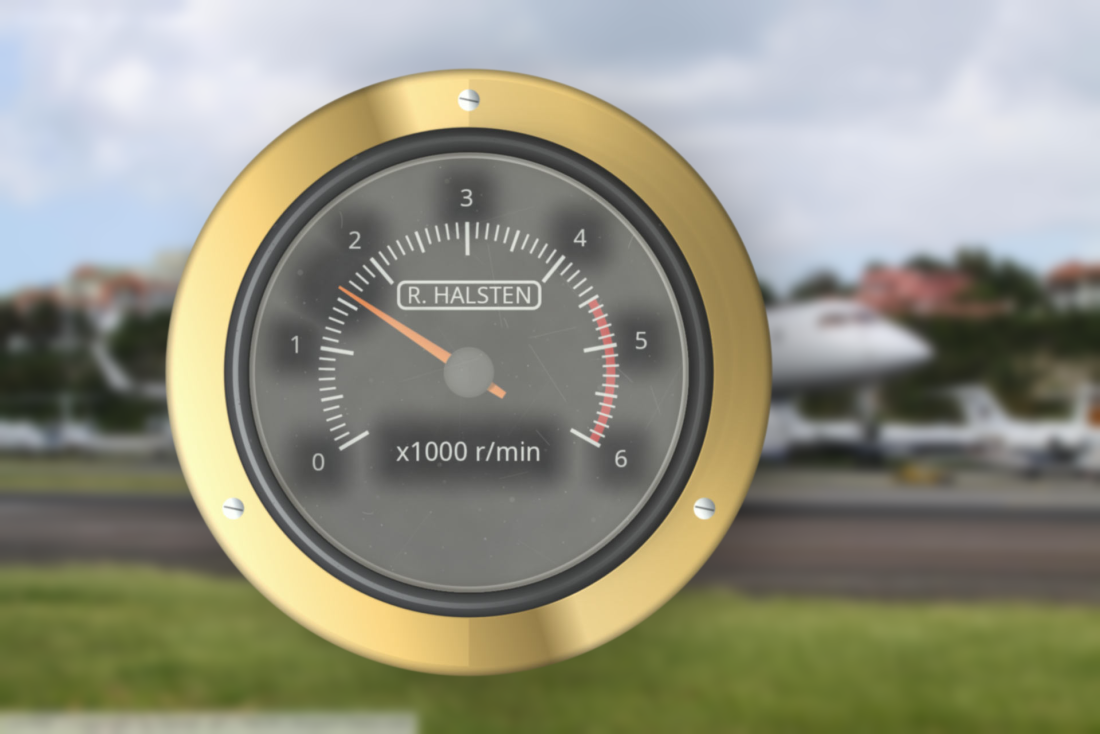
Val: 1600 rpm
